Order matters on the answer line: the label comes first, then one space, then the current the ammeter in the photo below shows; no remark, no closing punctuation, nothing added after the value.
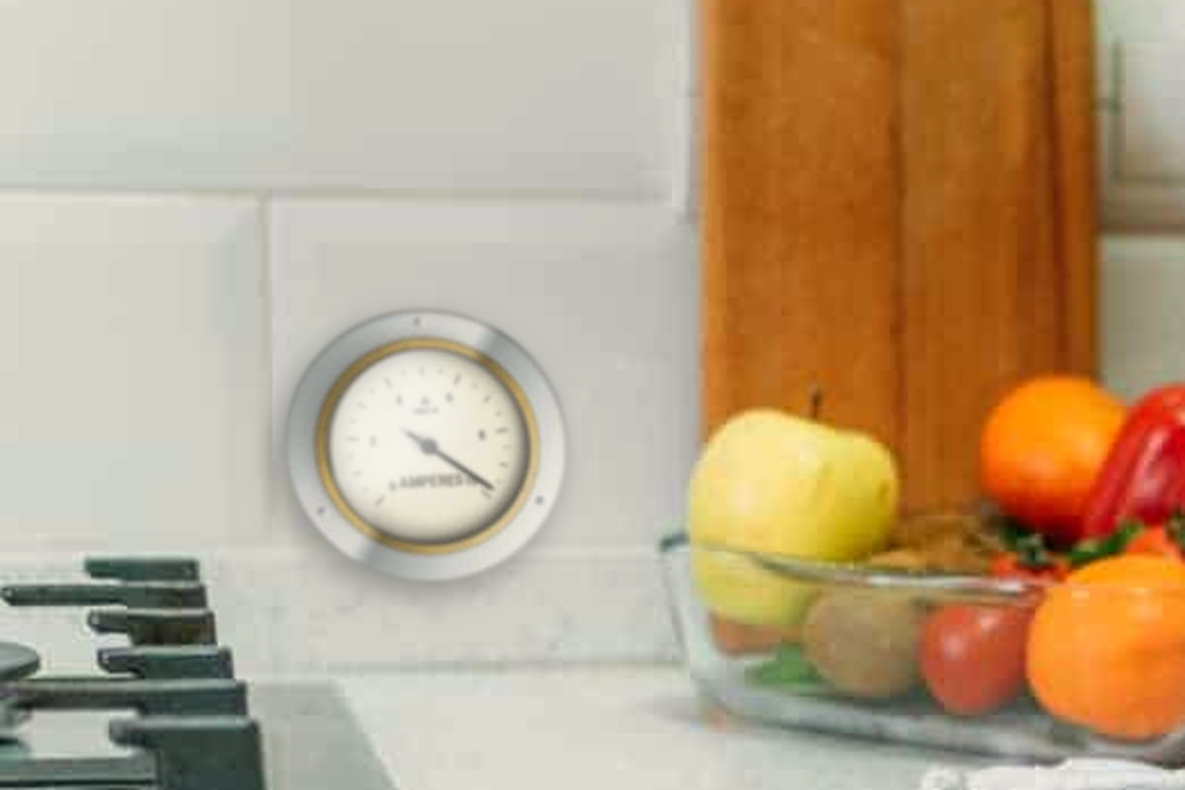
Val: 9.75 A
